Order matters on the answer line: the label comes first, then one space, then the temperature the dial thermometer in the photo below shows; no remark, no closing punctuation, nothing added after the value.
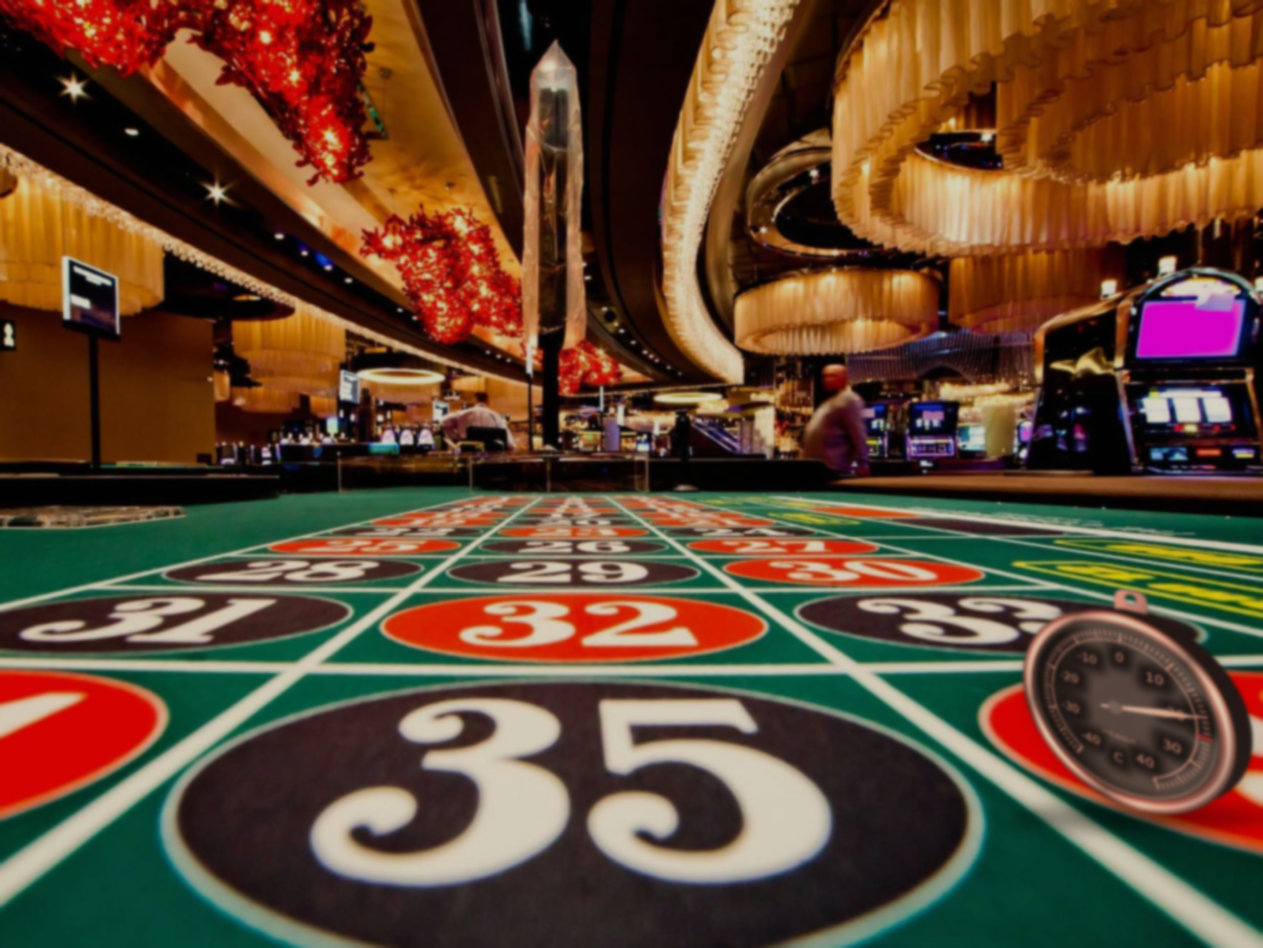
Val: 20 °C
